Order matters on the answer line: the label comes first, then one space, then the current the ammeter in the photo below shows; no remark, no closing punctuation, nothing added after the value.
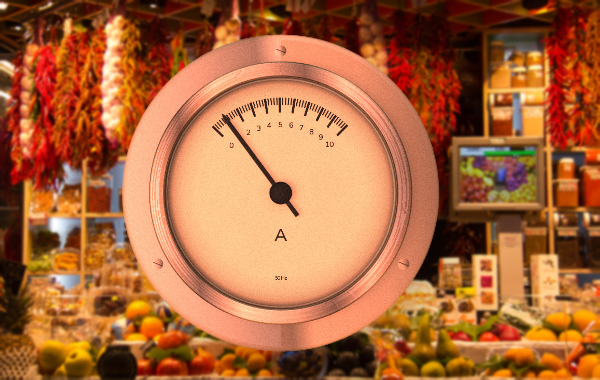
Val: 1 A
